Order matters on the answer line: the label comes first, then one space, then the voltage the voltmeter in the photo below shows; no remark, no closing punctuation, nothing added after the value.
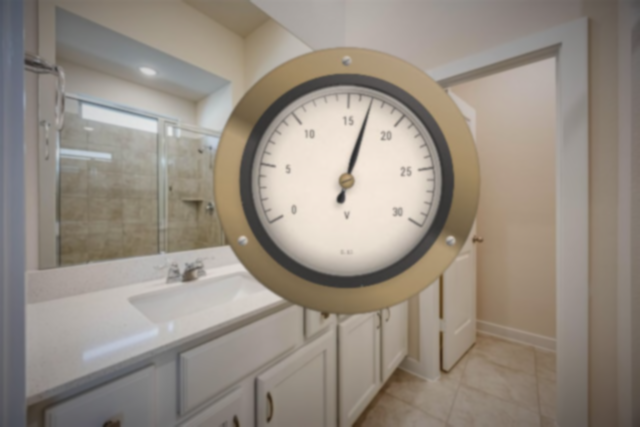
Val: 17 V
